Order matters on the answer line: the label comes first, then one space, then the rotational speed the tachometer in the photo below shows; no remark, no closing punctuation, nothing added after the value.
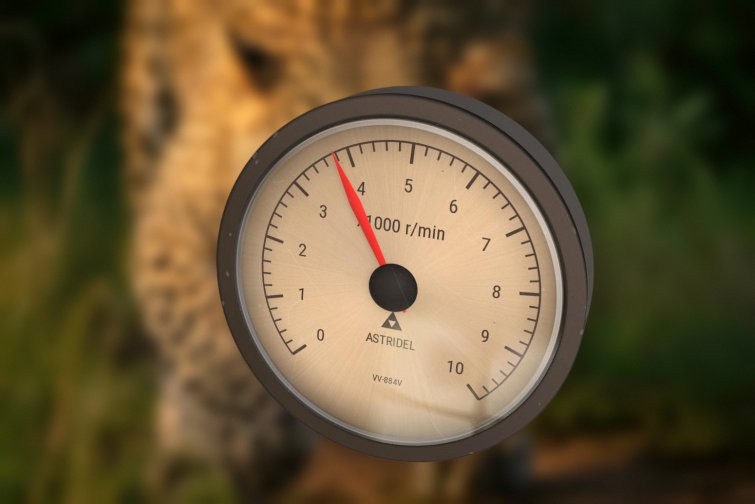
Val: 3800 rpm
